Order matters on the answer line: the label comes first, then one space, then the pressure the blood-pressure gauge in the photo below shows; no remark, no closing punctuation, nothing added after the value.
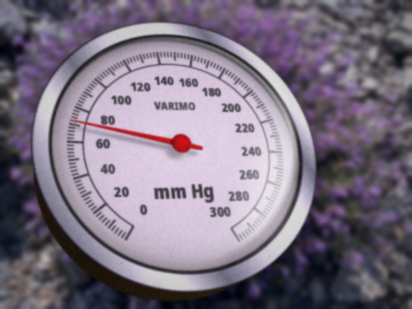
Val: 70 mmHg
